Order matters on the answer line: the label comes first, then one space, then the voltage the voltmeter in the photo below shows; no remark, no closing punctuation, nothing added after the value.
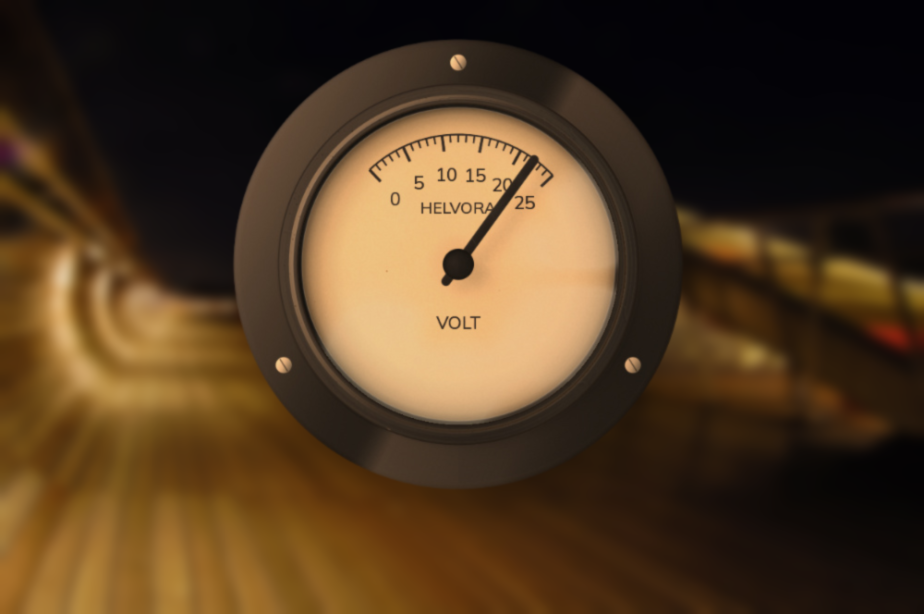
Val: 22 V
